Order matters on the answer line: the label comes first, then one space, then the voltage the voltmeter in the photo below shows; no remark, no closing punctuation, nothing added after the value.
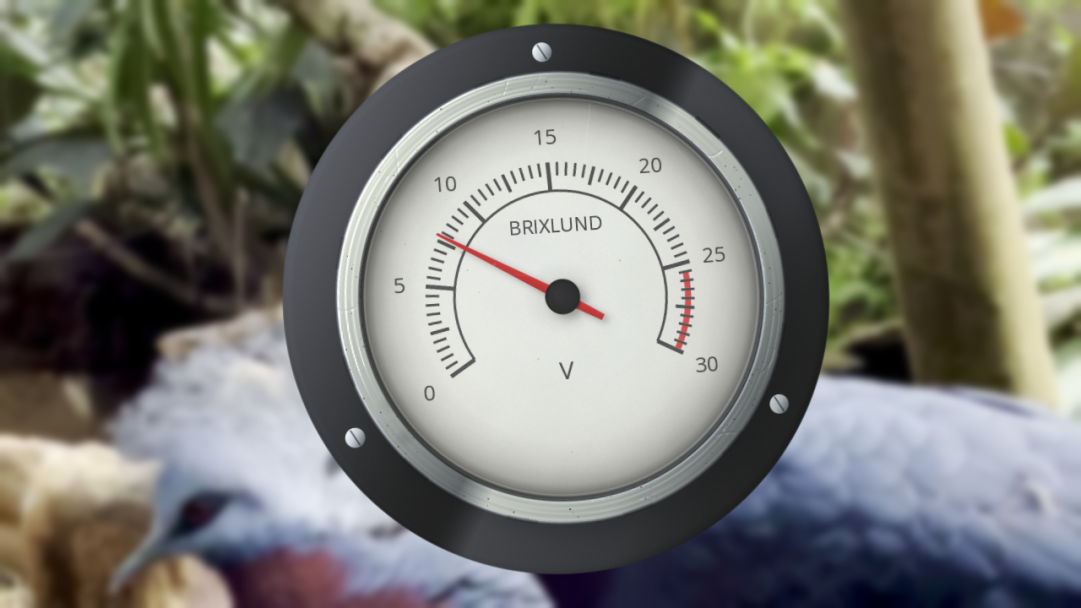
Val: 7.75 V
